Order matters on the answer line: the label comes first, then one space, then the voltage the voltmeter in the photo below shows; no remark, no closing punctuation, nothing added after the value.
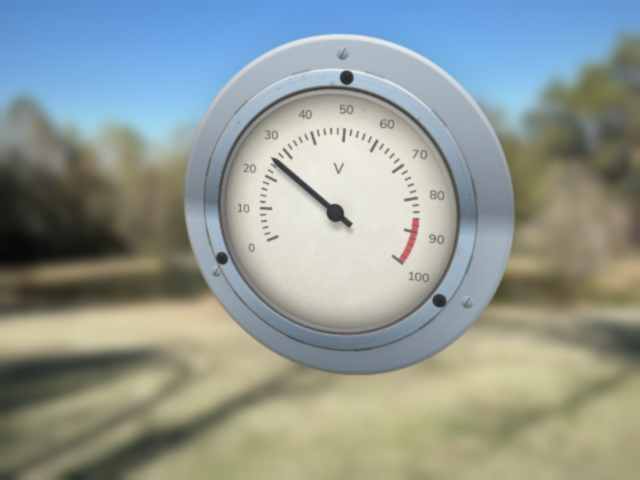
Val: 26 V
